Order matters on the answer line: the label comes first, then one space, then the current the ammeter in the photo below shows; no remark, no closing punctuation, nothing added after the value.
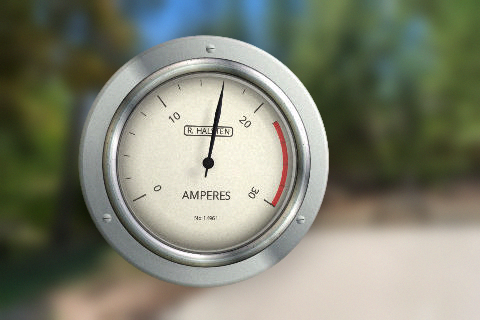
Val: 16 A
